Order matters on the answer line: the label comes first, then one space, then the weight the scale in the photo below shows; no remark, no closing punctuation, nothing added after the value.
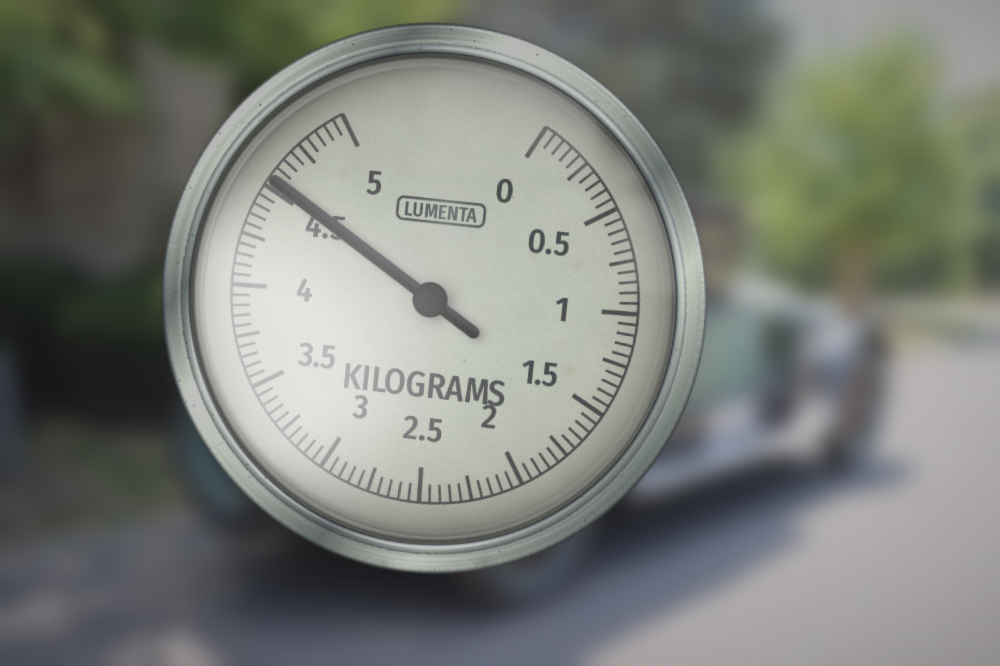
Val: 4.55 kg
